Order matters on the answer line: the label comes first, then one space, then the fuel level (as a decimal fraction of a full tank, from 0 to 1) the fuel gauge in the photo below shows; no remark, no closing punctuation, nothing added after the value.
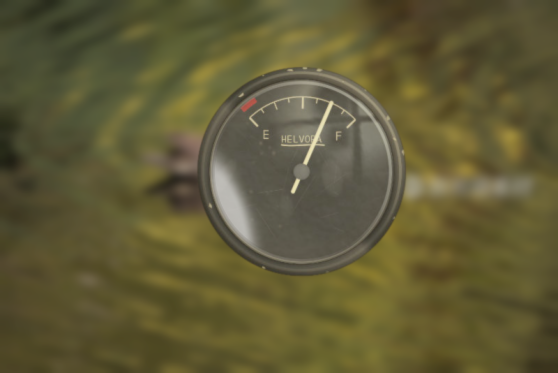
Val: 0.75
